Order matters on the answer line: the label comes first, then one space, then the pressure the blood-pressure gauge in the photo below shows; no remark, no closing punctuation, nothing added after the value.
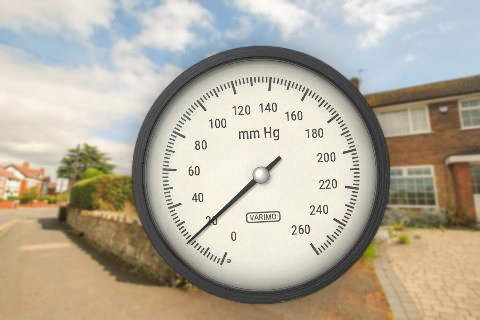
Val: 20 mmHg
